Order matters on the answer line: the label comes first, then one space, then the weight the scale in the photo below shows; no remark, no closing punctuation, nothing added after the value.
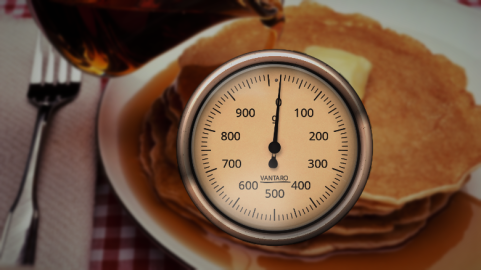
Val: 0 g
